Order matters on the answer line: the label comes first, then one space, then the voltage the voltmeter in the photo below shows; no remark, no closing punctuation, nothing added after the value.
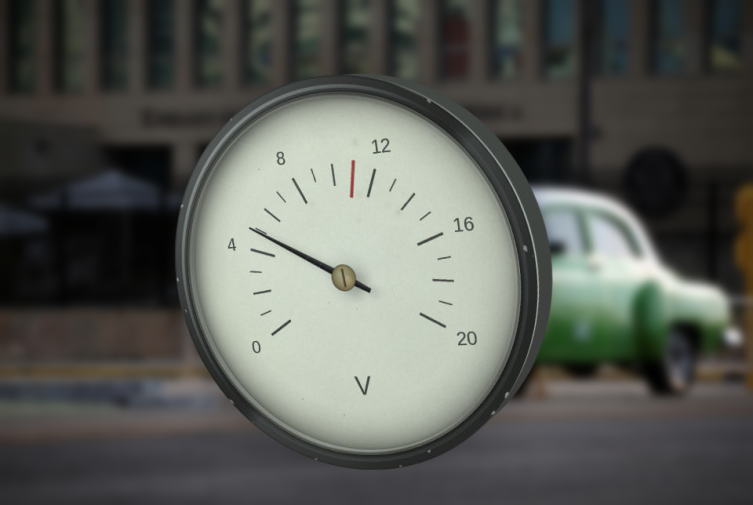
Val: 5 V
